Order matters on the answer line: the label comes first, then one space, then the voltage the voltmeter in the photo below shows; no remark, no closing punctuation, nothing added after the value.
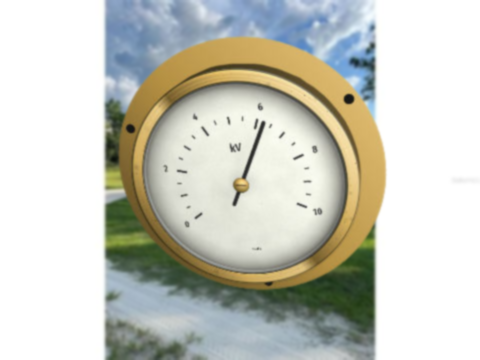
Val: 6.25 kV
